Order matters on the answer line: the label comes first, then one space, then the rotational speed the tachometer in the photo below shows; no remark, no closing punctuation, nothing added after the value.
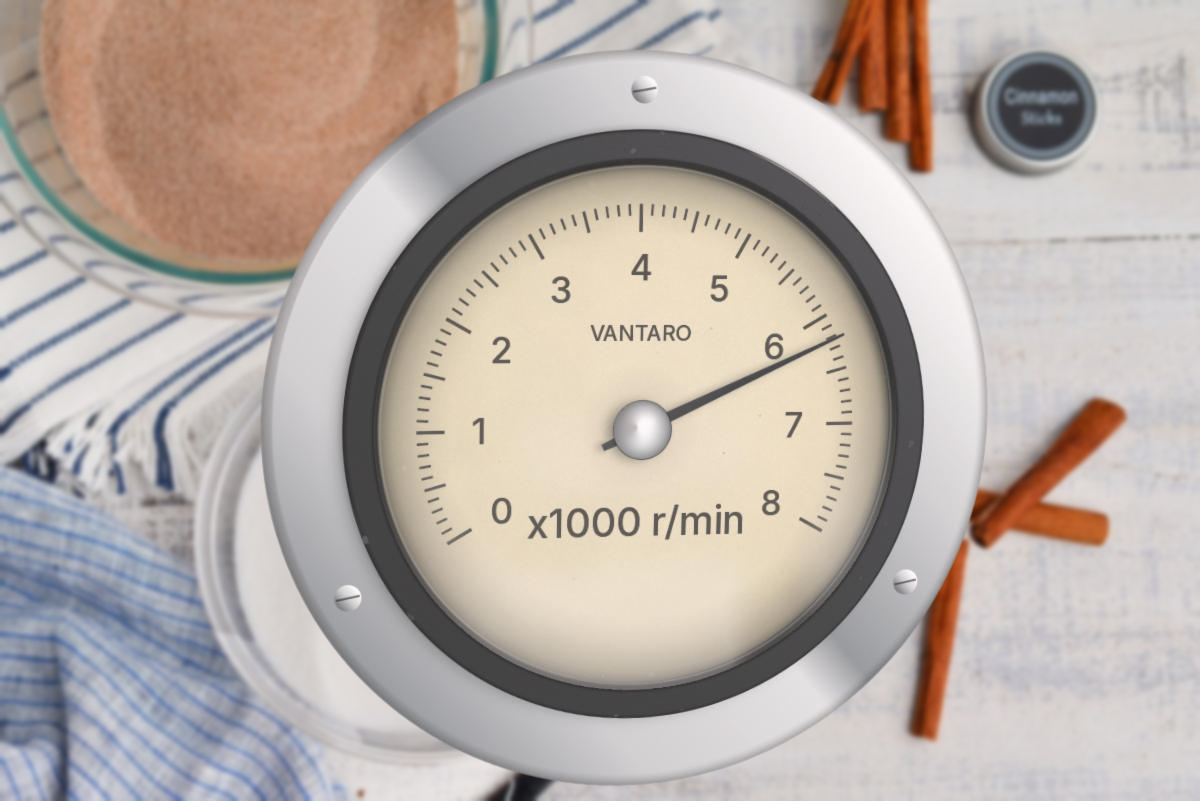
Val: 6200 rpm
